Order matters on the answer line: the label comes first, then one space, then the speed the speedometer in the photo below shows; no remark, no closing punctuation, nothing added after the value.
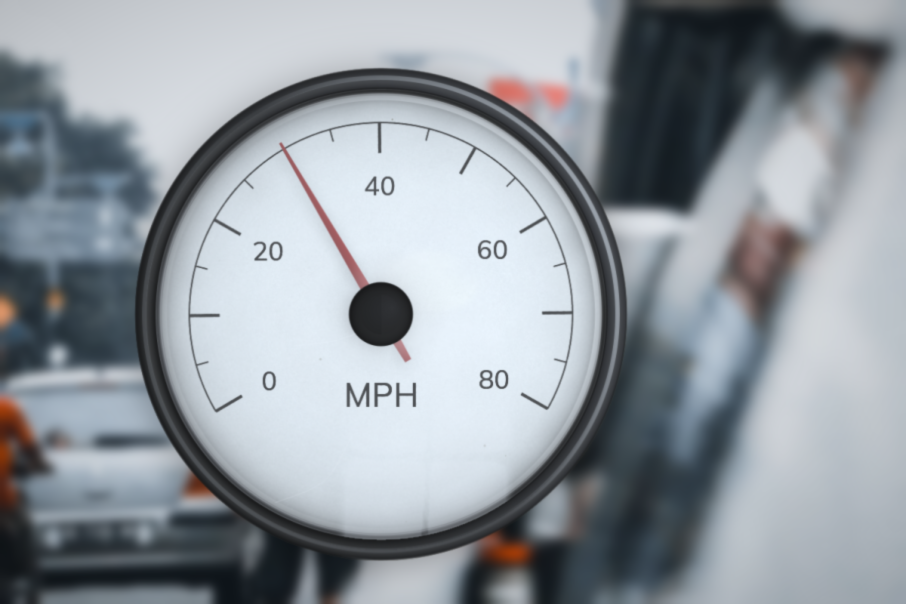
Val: 30 mph
